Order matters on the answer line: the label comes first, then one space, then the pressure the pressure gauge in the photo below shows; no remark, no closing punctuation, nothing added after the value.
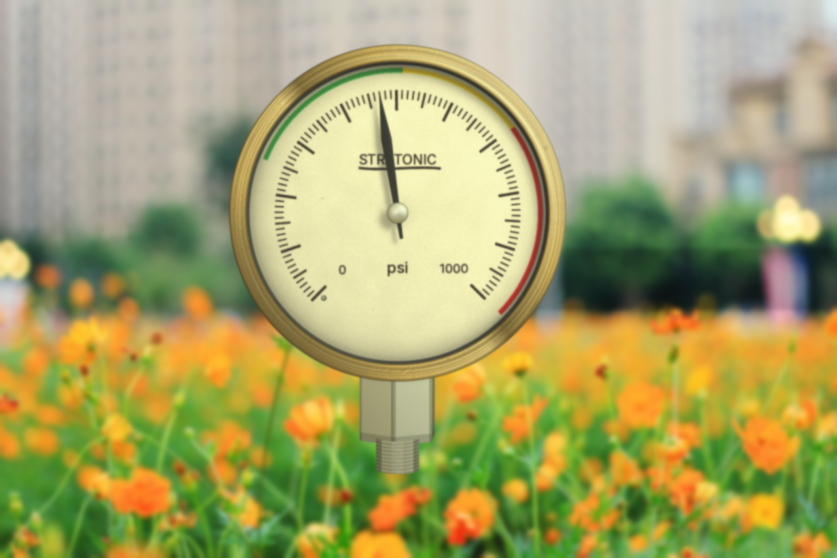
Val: 470 psi
